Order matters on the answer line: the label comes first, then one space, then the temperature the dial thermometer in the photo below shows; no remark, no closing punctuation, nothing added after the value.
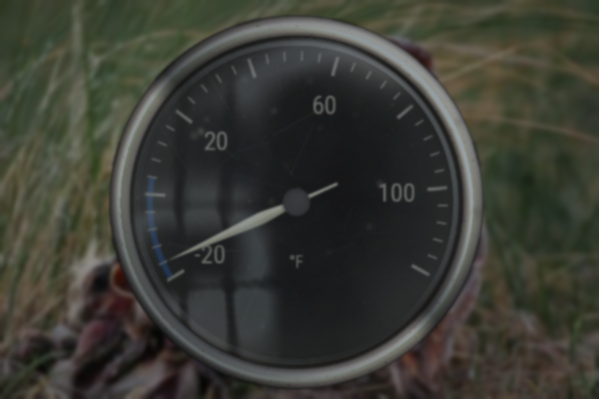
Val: -16 °F
